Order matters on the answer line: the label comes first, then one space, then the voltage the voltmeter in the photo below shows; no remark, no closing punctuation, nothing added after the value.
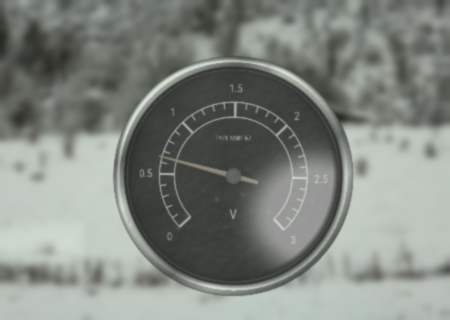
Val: 0.65 V
